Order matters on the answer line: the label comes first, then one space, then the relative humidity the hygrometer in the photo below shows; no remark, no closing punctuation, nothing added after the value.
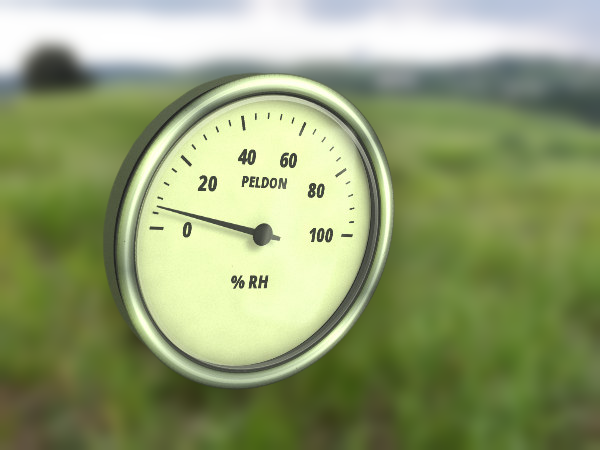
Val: 6 %
